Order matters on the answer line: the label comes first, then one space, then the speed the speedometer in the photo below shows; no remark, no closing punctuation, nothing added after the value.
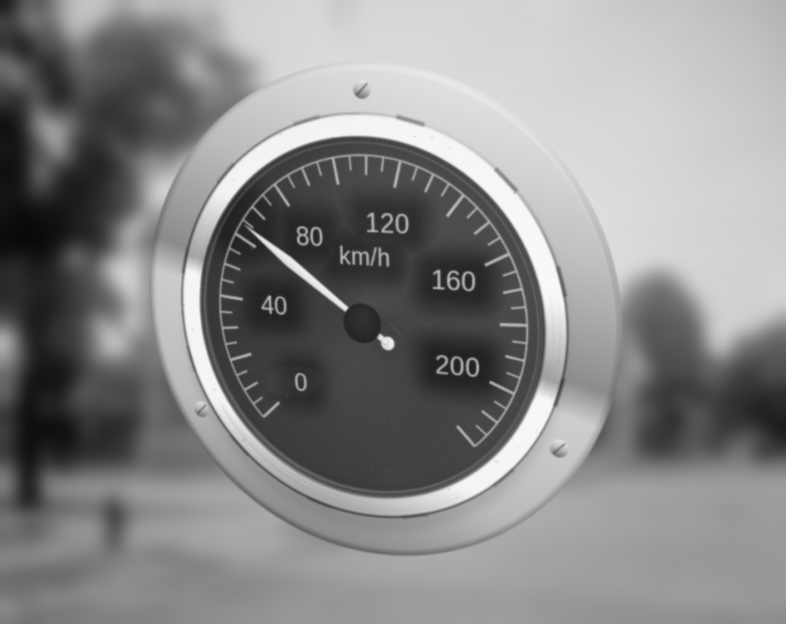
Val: 65 km/h
